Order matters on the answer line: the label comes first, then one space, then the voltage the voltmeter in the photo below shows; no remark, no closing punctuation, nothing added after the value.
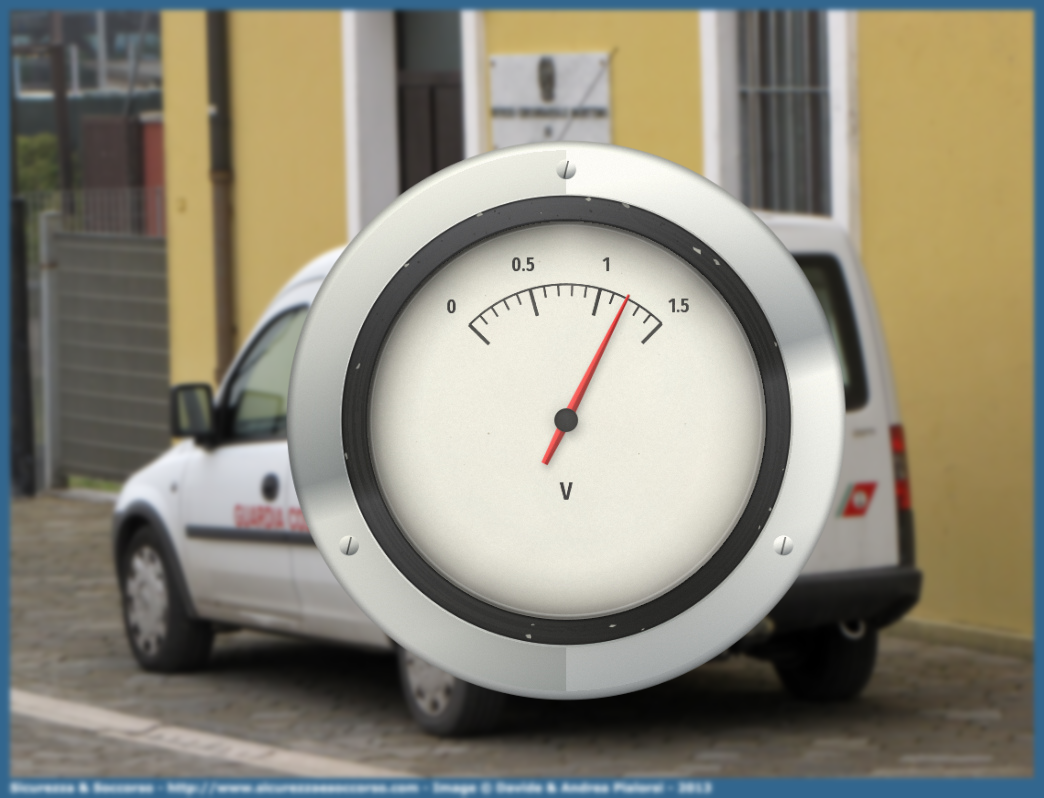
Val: 1.2 V
